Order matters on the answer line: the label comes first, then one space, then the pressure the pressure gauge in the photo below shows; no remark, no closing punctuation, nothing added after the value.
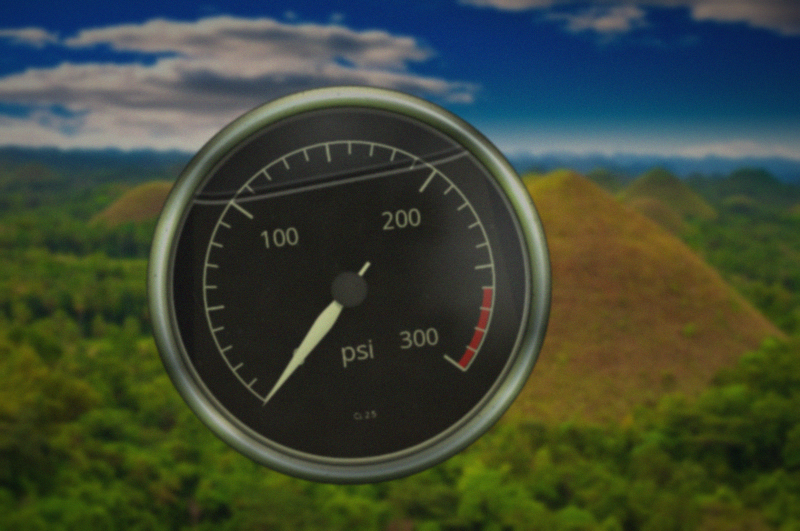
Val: 0 psi
